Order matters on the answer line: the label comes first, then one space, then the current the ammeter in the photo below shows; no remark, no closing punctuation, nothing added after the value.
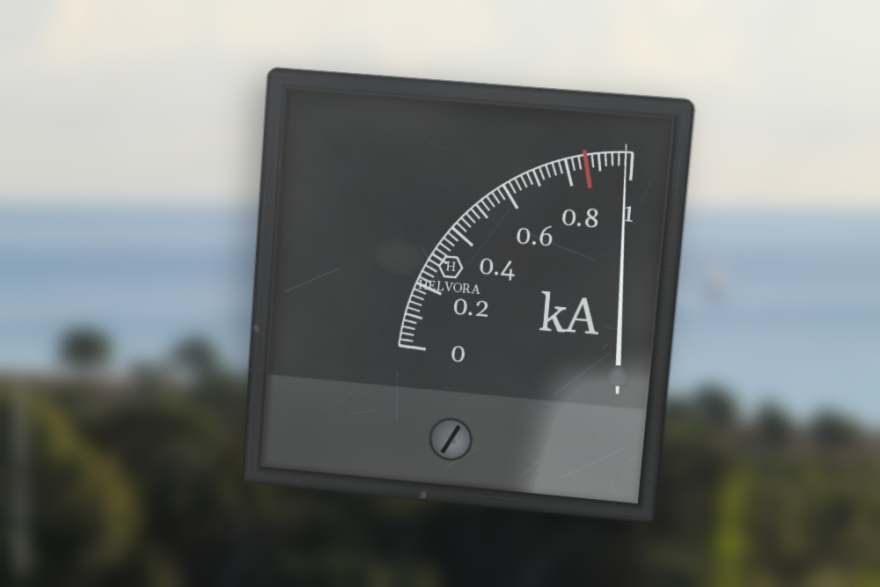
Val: 0.98 kA
